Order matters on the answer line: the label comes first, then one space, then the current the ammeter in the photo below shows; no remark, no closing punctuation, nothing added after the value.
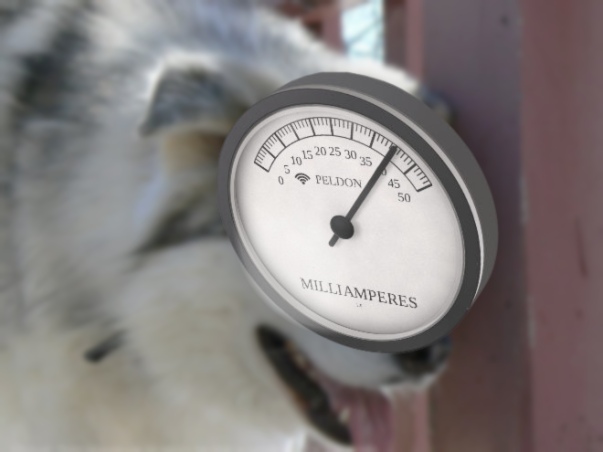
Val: 40 mA
